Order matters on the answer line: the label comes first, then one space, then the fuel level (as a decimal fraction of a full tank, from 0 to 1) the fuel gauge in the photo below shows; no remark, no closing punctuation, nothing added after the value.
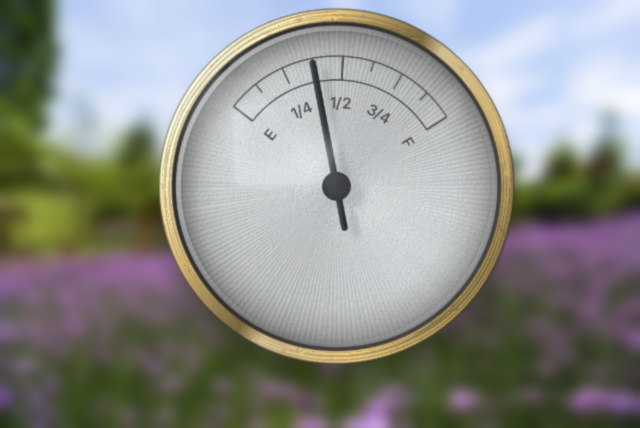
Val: 0.375
